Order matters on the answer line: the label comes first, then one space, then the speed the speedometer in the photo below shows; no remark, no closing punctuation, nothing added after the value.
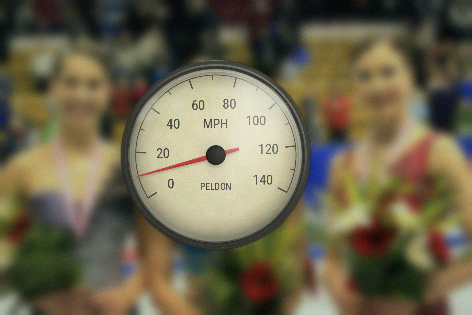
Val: 10 mph
